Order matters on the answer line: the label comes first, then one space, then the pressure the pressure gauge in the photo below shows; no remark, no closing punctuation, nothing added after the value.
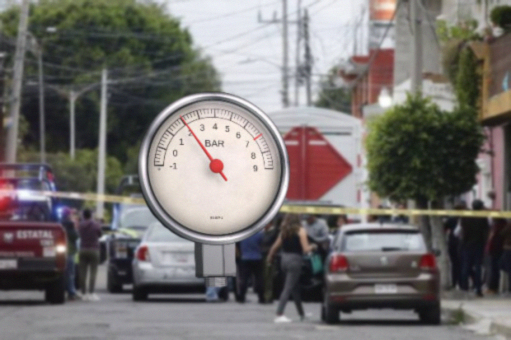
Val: 2 bar
